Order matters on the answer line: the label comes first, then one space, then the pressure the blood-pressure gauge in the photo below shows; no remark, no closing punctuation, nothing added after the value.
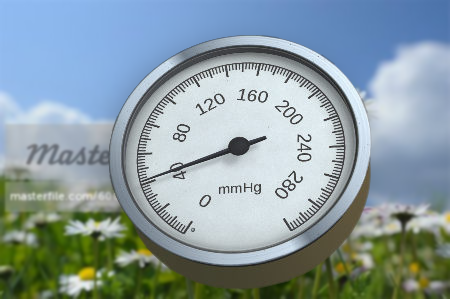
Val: 40 mmHg
